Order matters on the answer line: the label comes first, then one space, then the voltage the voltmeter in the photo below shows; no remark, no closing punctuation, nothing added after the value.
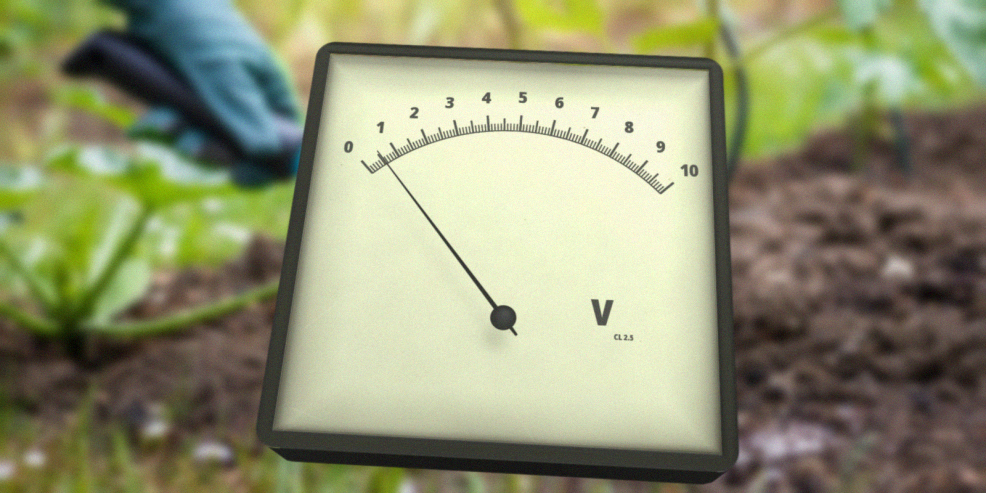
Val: 0.5 V
